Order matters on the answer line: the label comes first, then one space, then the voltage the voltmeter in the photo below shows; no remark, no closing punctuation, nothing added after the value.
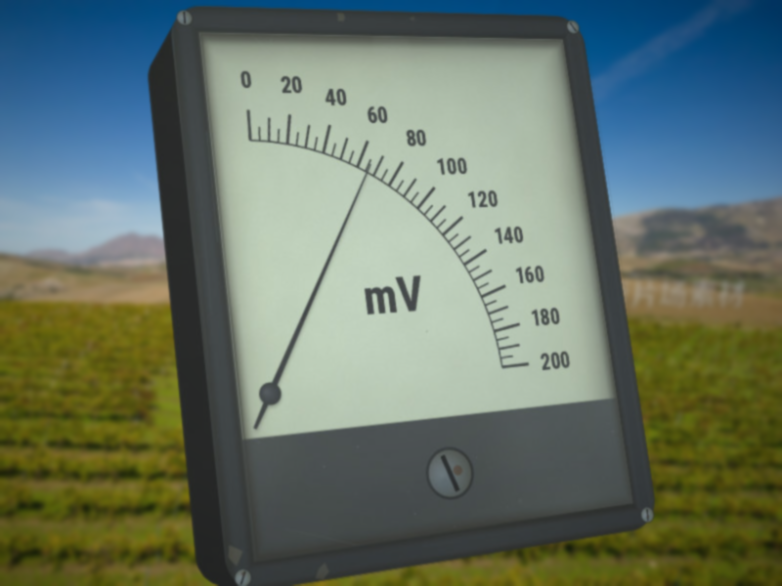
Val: 65 mV
